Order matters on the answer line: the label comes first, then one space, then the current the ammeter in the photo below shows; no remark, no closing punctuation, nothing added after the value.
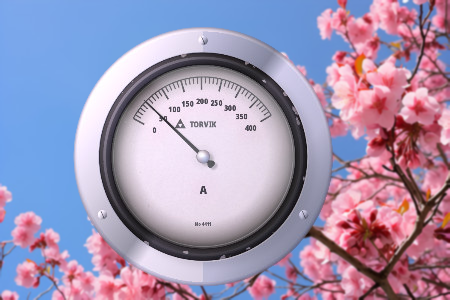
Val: 50 A
